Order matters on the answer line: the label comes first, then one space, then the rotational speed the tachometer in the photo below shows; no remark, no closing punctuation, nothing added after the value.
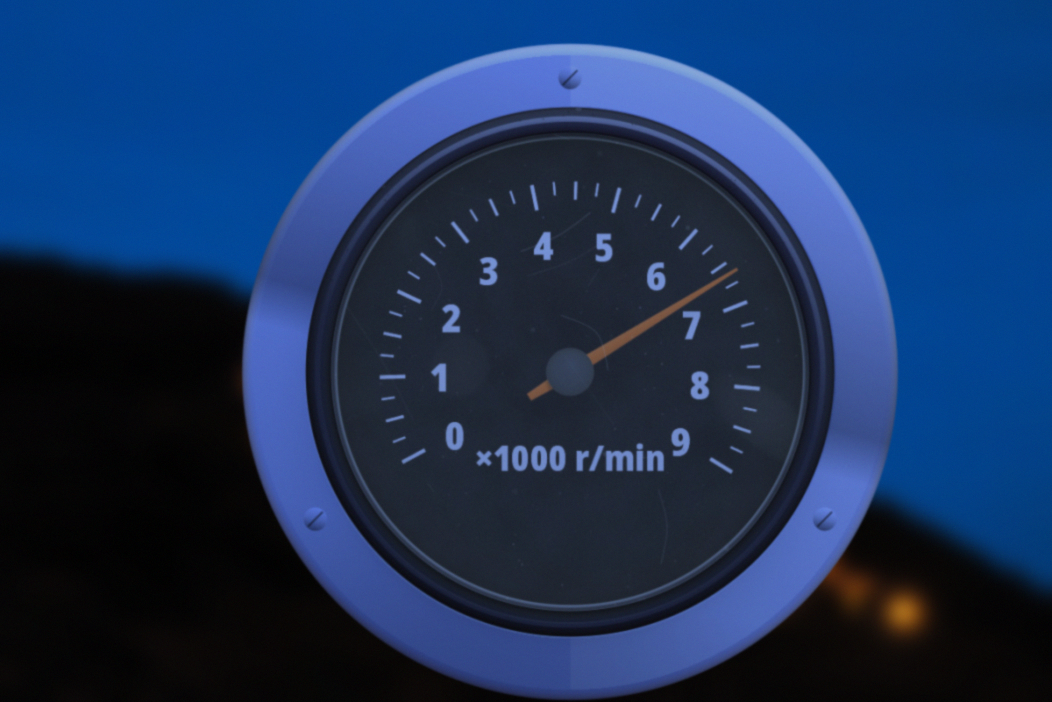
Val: 6625 rpm
